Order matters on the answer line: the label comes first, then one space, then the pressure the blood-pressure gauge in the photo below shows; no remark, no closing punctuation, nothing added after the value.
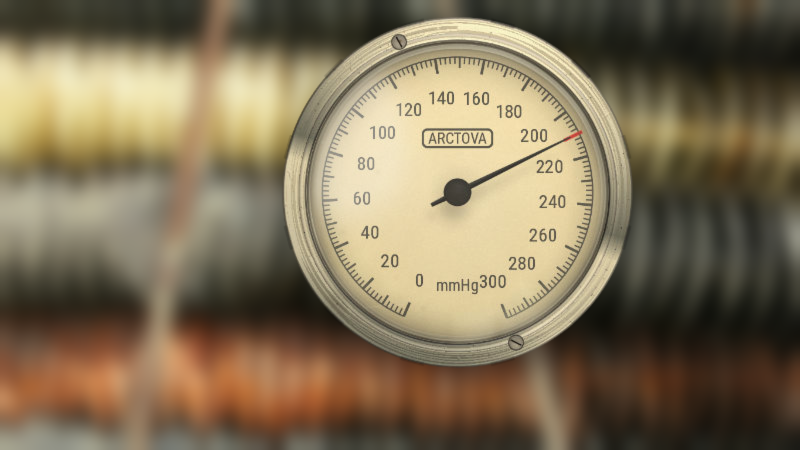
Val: 210 mmHg
